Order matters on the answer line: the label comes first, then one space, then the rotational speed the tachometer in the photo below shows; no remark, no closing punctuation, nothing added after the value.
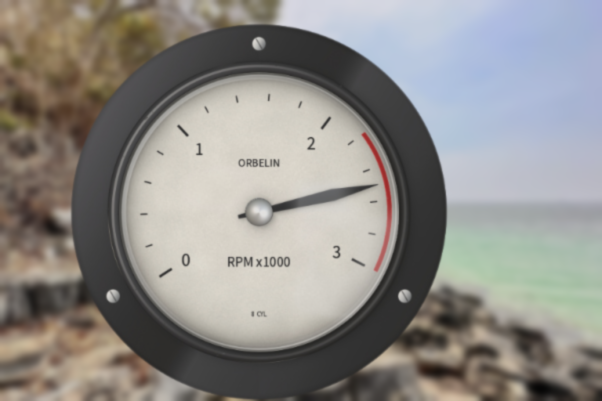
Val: 2500 rpm
